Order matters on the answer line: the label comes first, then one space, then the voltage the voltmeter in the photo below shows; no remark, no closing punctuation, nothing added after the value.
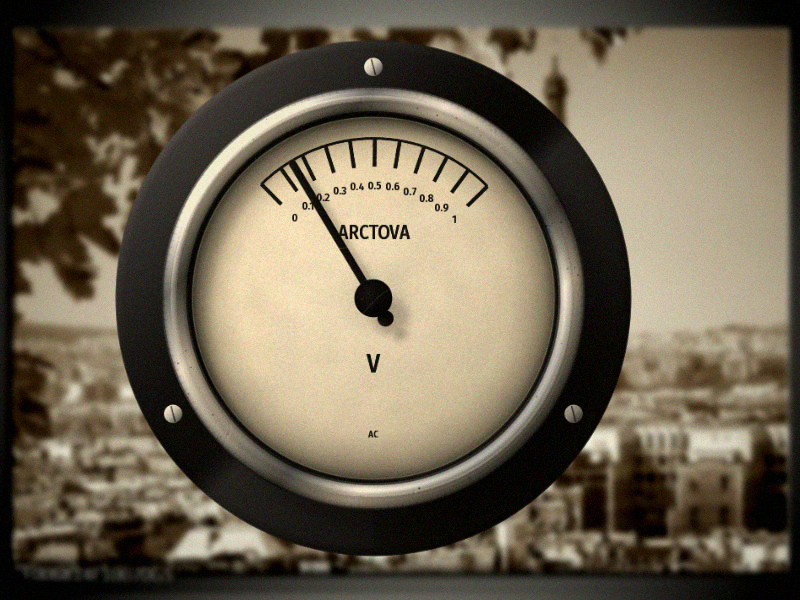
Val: 0.15 V
